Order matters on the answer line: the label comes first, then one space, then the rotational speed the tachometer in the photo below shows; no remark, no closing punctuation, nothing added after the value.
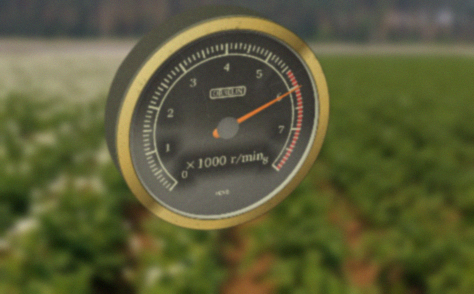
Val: 6000 rpm
